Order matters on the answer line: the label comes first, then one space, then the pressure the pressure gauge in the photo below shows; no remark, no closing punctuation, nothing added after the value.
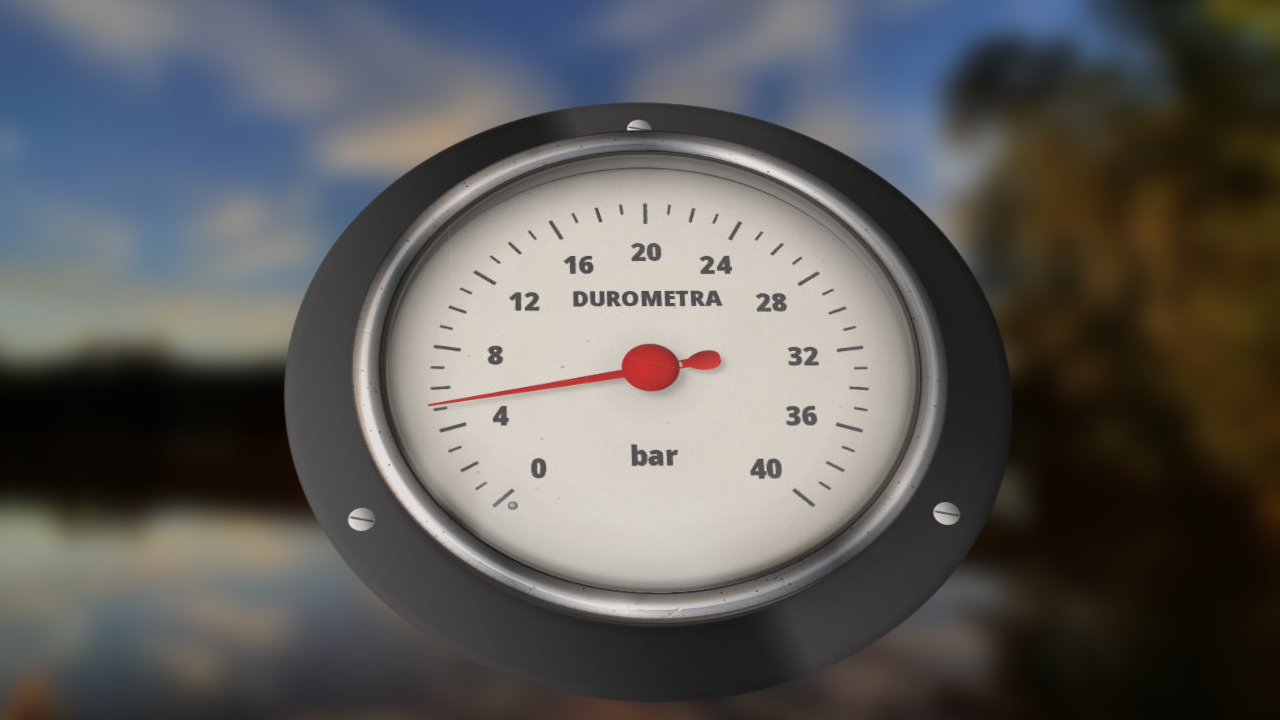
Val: 5 bar
